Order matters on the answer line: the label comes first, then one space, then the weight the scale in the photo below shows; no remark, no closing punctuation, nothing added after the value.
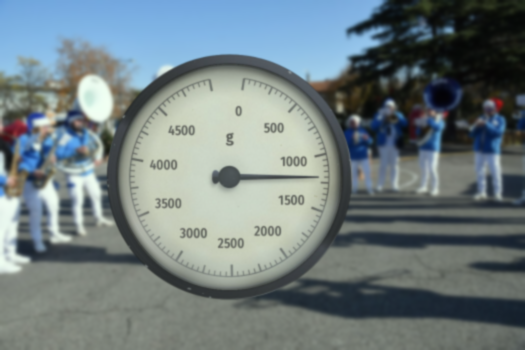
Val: 1200 g
